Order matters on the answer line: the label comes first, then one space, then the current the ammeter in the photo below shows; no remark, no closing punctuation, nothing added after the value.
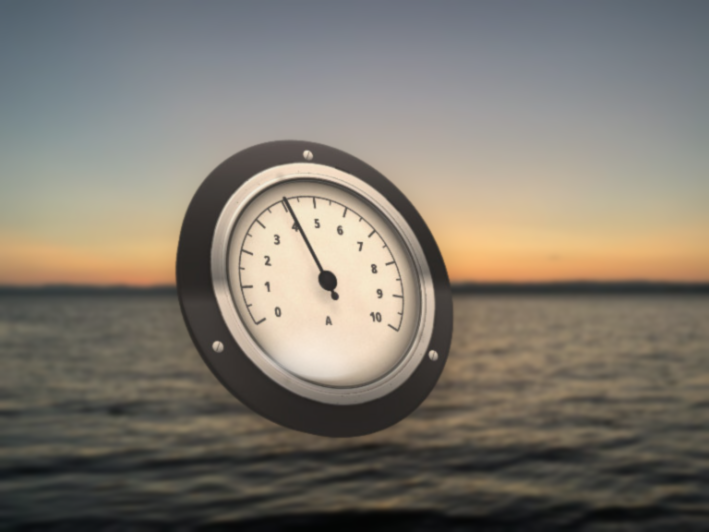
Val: 4 A
